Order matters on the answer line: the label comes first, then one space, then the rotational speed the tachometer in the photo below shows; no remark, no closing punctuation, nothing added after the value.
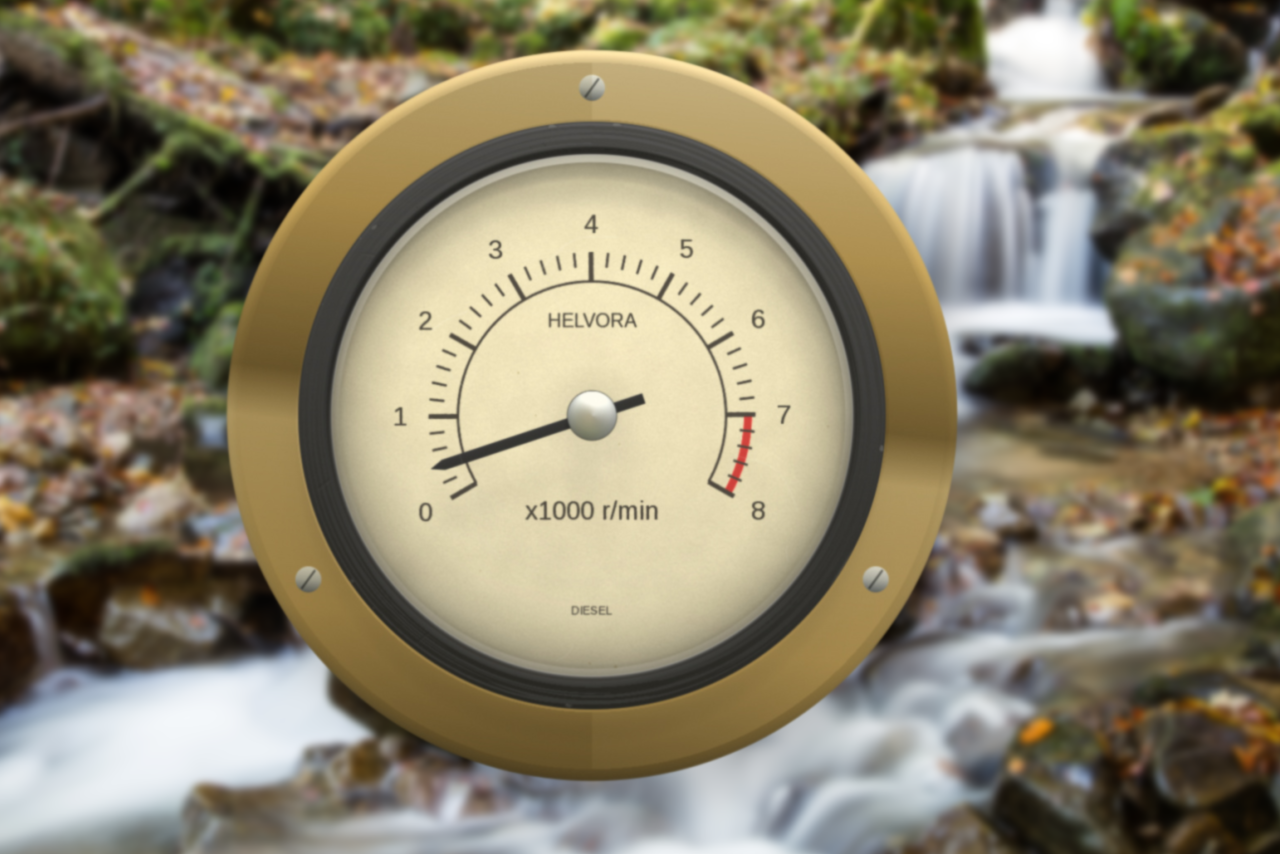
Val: 400 rpm
